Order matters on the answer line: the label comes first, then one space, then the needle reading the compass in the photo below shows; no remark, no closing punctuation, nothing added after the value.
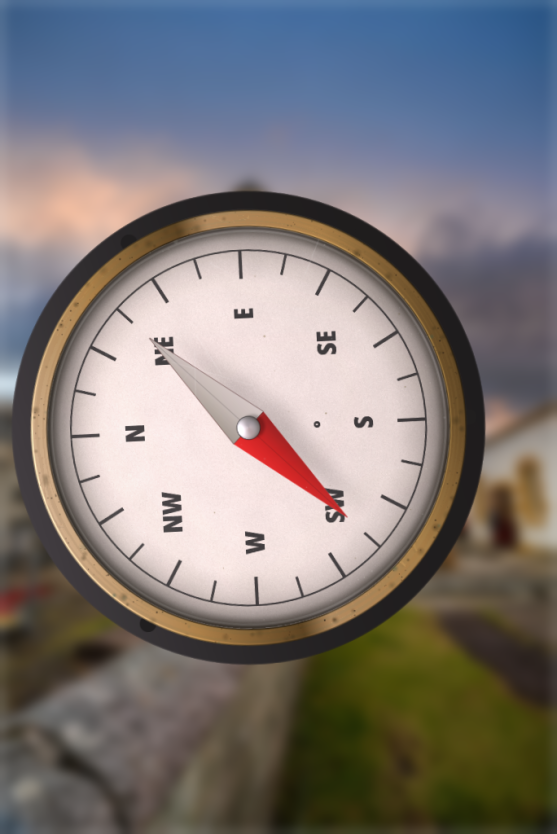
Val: 225 °
